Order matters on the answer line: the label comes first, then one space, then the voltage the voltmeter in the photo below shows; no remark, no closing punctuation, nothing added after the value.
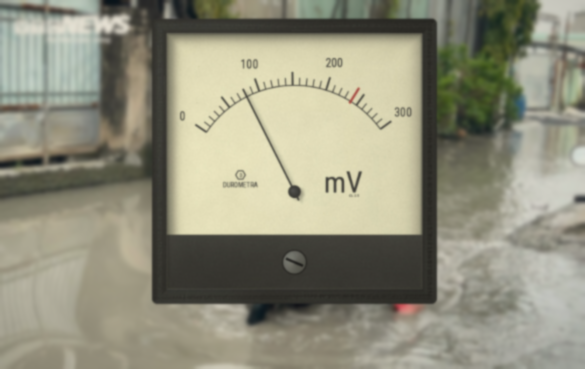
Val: 80 mV
